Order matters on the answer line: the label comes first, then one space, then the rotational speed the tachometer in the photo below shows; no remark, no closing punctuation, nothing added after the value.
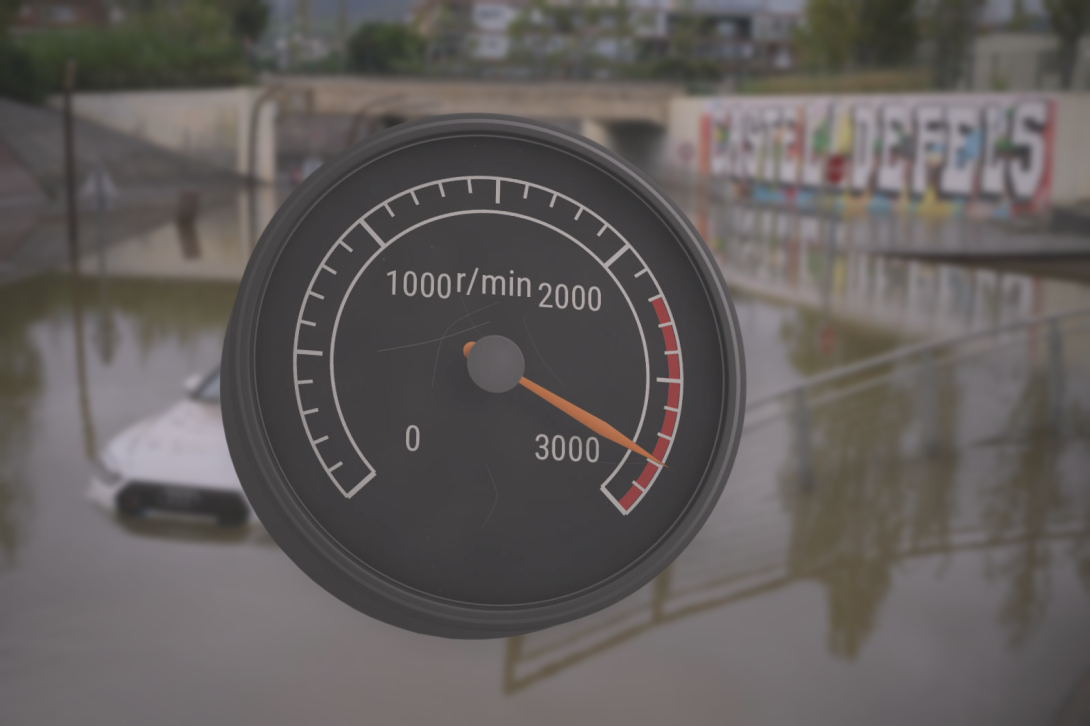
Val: 2800 rpm
